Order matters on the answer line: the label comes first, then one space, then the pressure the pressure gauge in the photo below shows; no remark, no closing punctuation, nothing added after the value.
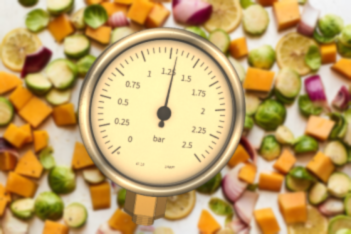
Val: 1.3 bar
